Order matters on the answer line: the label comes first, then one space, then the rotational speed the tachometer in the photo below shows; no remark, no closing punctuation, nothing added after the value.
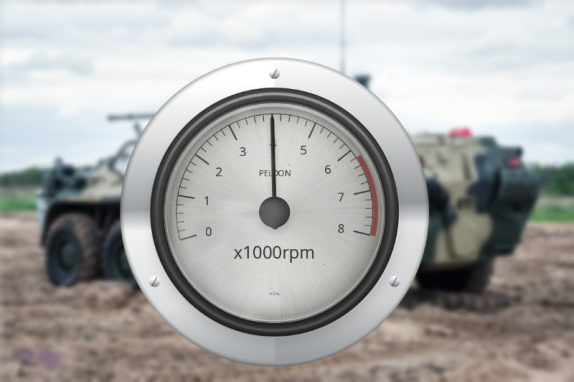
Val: 4000 rpm
